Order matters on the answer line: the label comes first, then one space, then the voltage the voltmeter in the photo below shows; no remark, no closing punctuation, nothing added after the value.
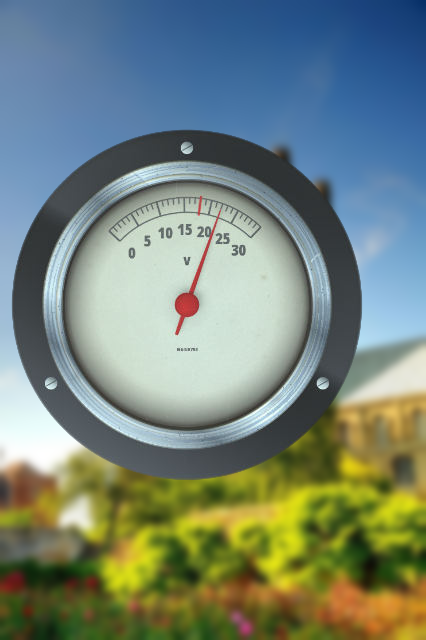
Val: 22 V
